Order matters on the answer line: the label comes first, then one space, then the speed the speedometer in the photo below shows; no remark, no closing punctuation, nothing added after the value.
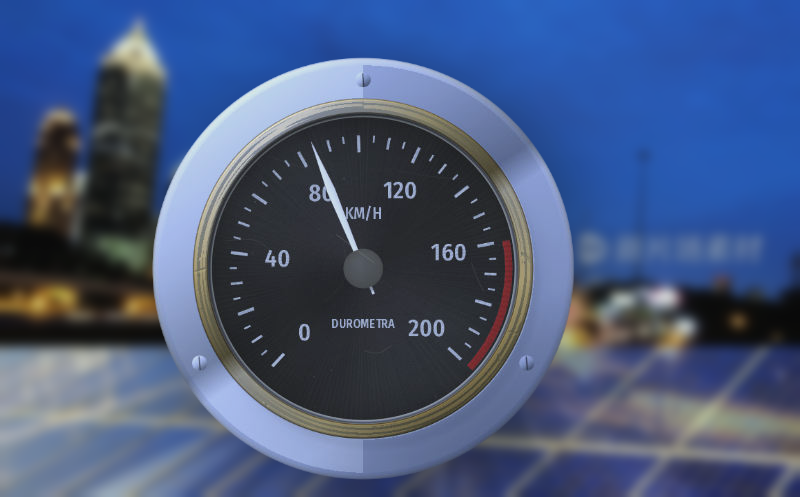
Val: 85 km/h
